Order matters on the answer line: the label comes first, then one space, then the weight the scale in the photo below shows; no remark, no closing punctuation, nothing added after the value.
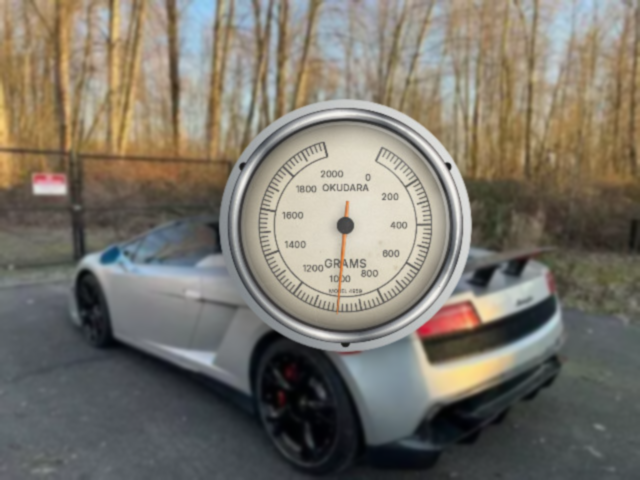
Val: 1000 g
